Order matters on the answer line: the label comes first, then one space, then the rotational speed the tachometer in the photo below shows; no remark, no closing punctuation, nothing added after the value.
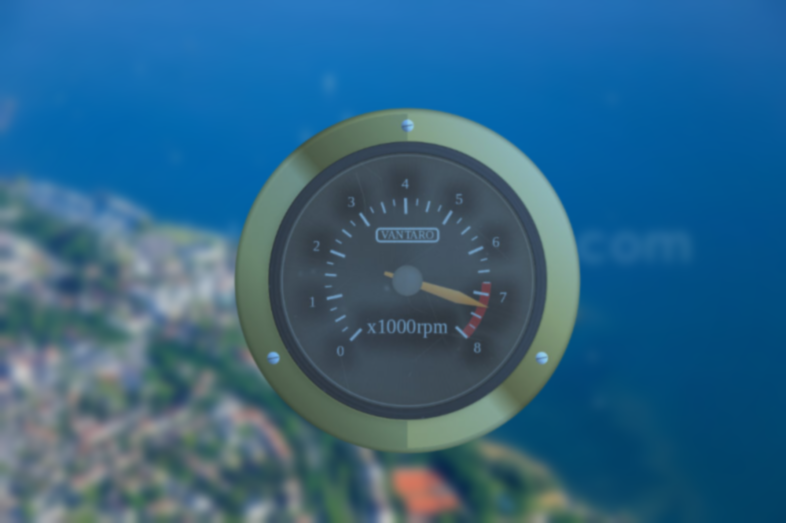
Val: 7250 rpm
